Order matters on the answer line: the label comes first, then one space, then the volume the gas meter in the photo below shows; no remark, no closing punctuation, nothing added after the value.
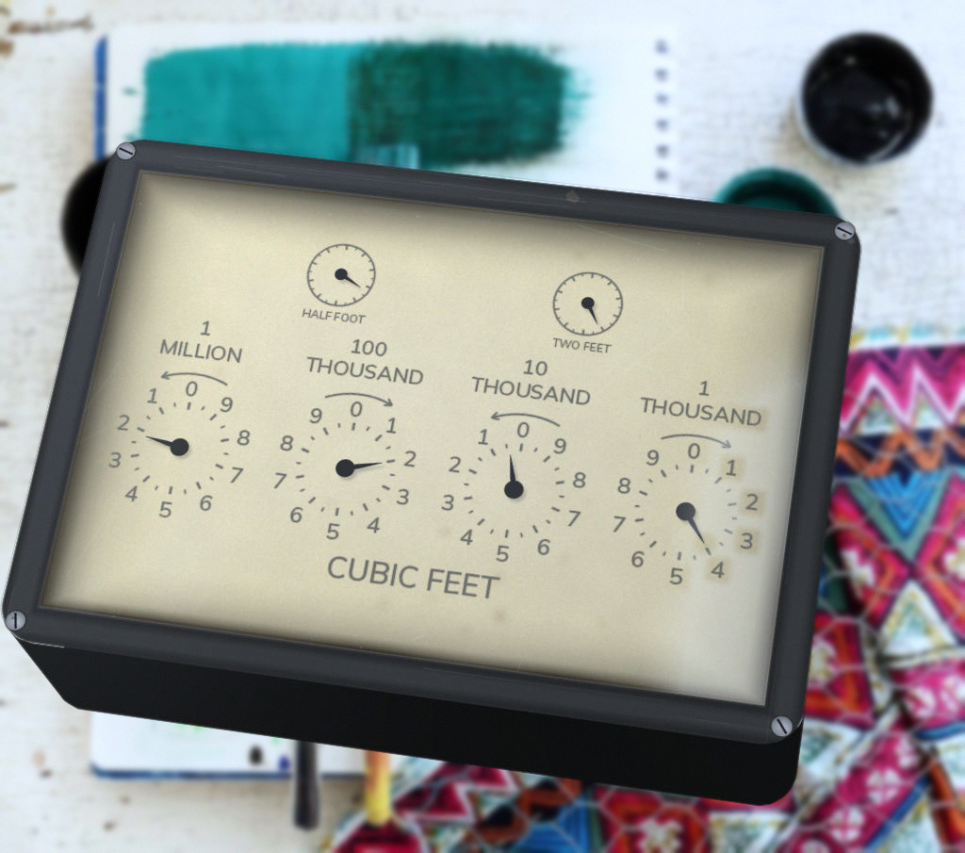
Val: 220400 ft³
